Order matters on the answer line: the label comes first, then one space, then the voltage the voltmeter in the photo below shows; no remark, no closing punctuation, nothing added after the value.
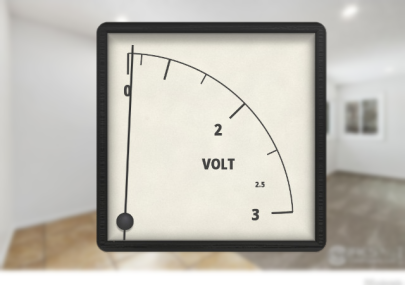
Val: 0.25 V
